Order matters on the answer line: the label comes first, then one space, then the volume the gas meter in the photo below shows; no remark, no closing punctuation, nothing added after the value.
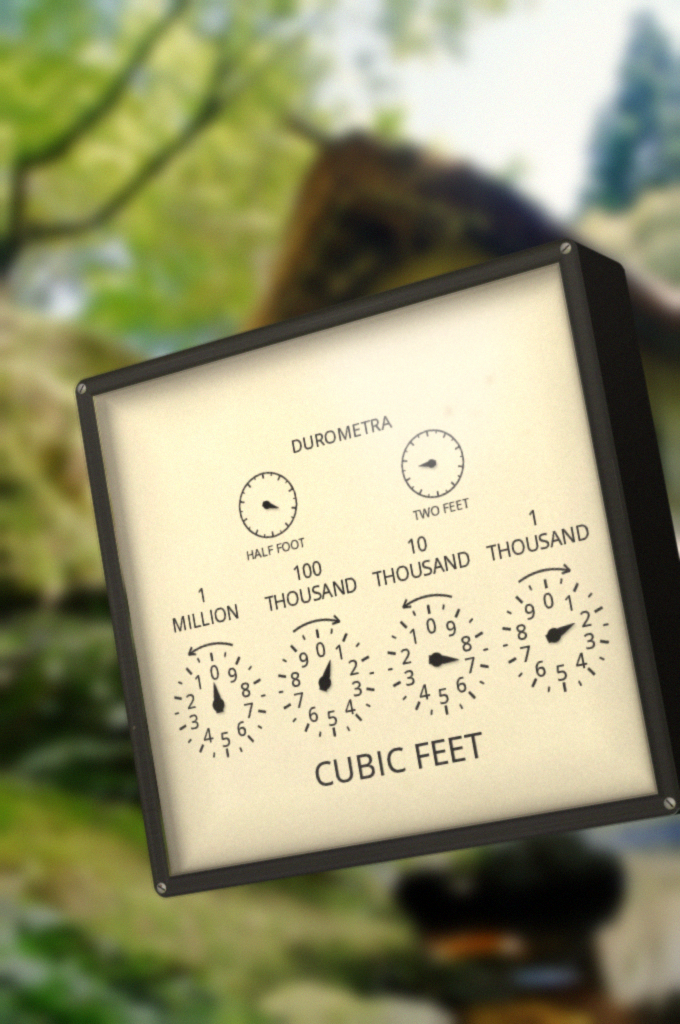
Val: 7200 ft³
